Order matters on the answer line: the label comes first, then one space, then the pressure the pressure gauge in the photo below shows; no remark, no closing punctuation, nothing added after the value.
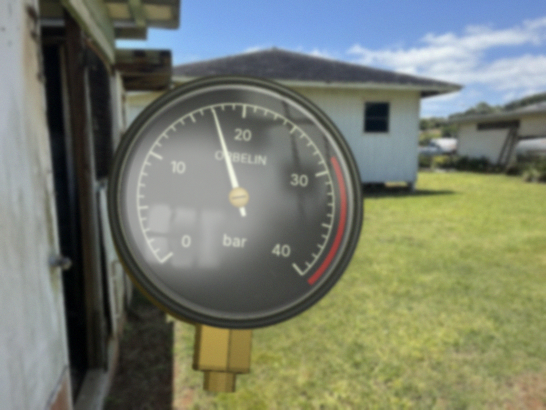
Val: 17 bar
